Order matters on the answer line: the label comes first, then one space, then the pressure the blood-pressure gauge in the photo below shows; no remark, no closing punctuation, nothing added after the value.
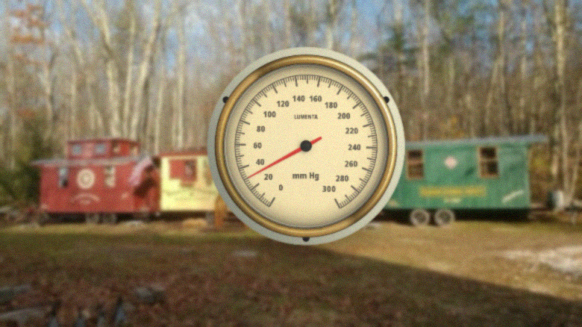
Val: 30 mmHg
